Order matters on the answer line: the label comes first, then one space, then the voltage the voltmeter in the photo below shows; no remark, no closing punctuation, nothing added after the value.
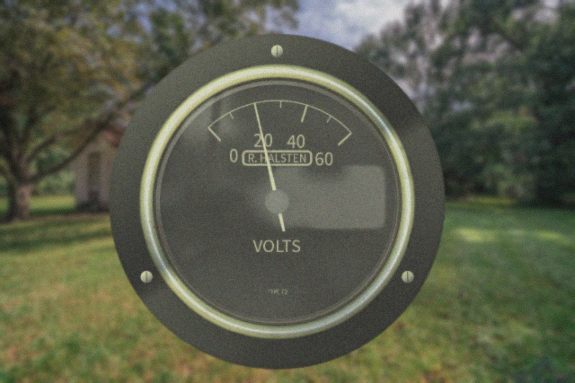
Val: 20 V
